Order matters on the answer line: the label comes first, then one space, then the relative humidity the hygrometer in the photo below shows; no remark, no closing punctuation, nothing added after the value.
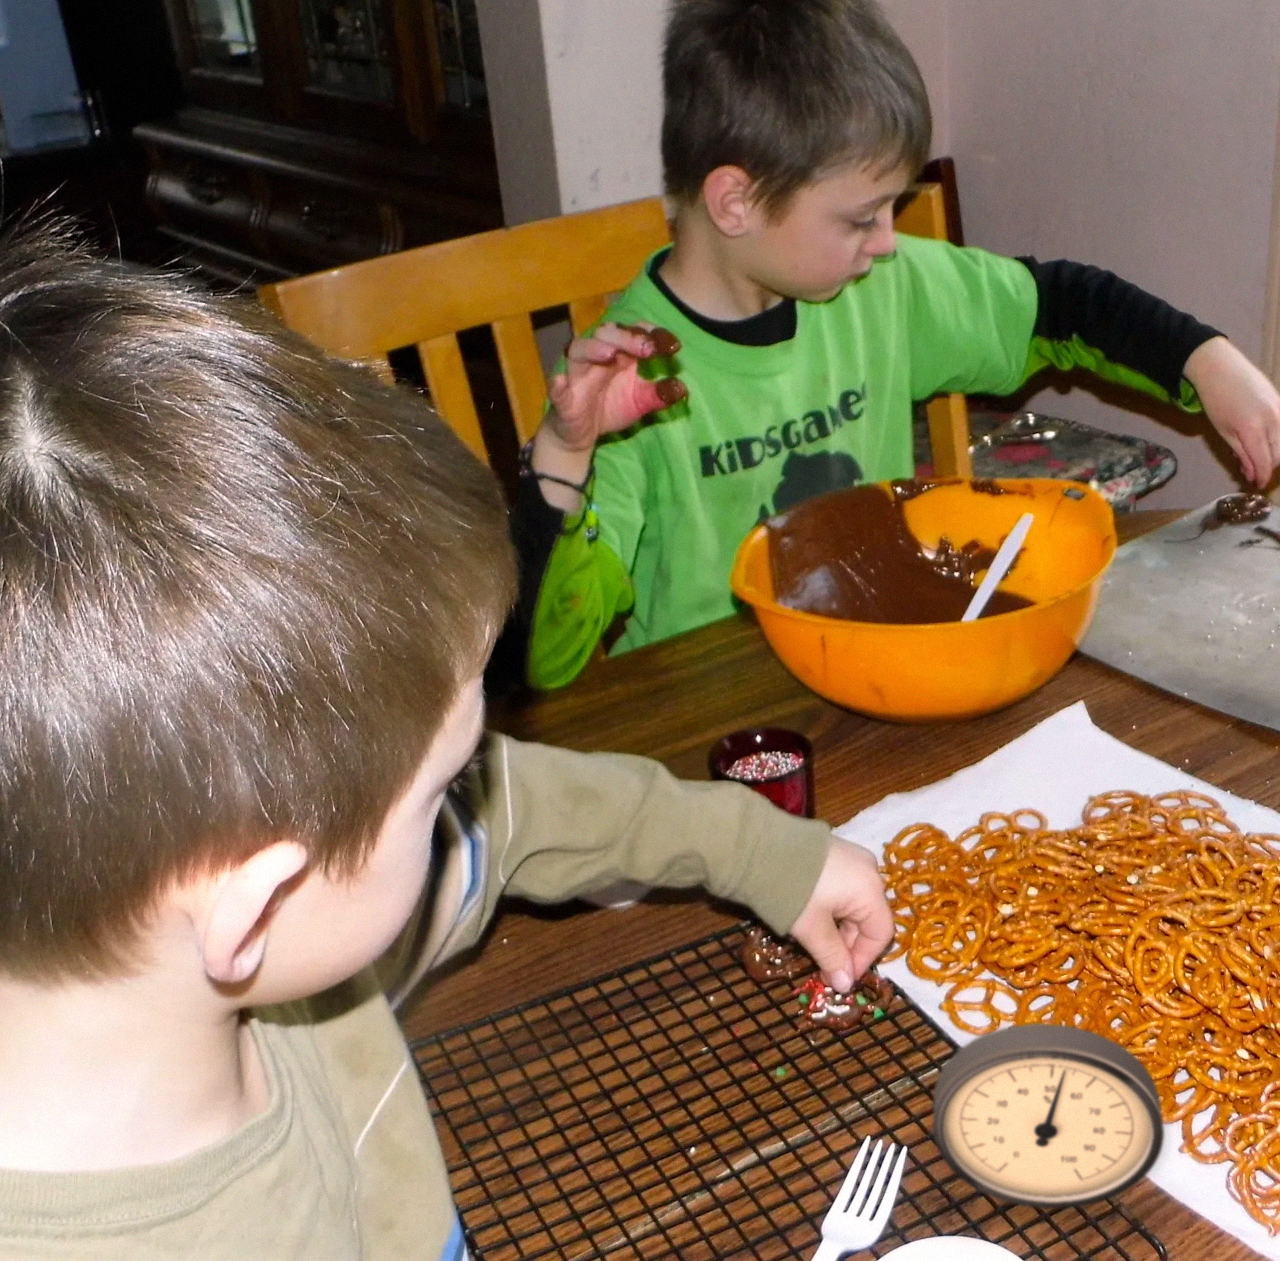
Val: 52.5 %
